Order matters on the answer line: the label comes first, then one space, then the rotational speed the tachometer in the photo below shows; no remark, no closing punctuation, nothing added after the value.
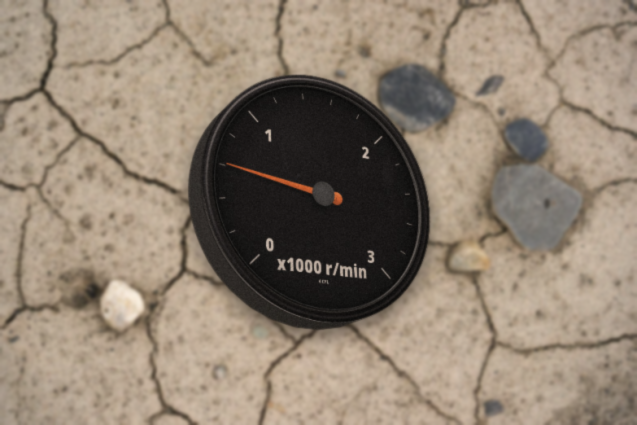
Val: 600 rpm
